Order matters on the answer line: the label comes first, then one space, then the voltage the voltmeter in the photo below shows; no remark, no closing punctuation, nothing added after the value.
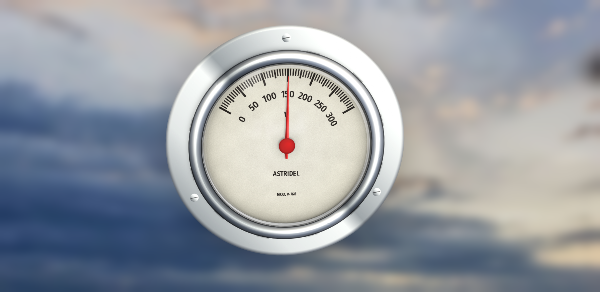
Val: 150 V
